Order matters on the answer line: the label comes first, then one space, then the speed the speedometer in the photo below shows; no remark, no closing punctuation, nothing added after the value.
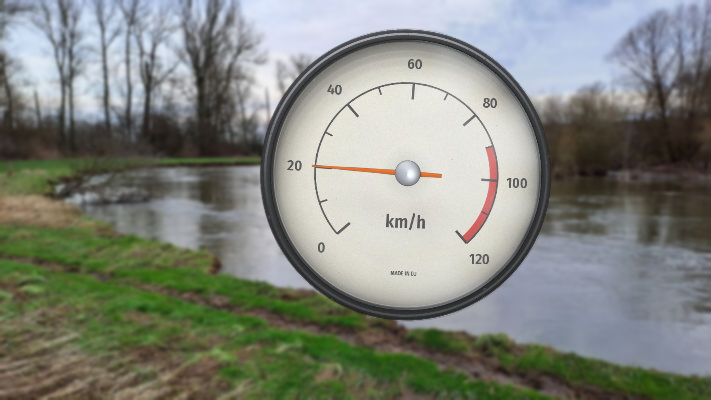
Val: 20 km/h
